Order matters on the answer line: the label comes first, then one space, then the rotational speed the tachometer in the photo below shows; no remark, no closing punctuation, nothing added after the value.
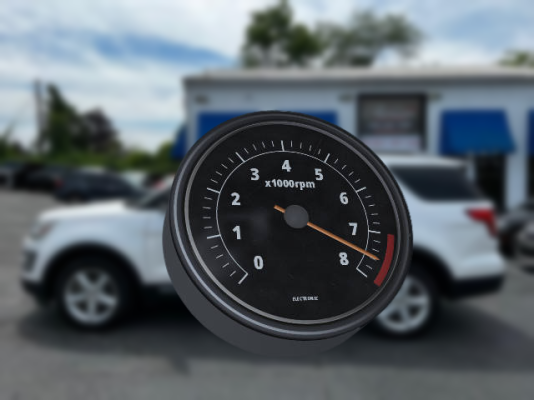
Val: 7600 rpm
